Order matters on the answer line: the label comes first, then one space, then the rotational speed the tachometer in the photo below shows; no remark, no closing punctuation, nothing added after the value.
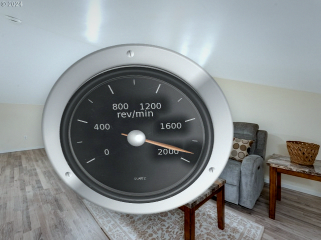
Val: 1900 rpm
